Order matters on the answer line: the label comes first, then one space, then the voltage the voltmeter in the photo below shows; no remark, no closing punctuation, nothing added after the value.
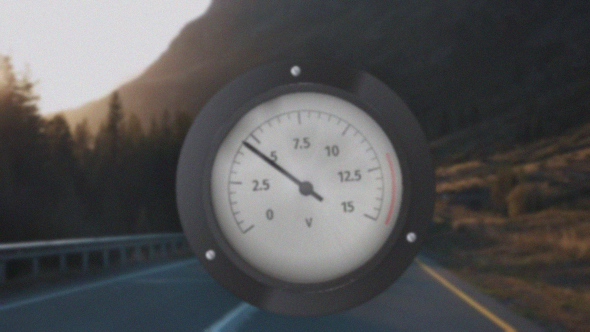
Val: 4.5 V
